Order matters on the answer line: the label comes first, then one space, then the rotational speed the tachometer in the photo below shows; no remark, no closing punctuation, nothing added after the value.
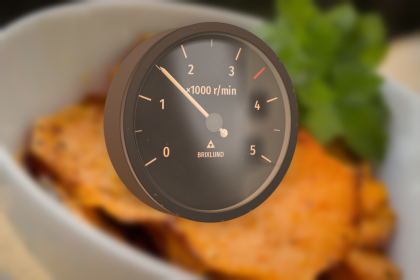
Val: 1500 rpm
